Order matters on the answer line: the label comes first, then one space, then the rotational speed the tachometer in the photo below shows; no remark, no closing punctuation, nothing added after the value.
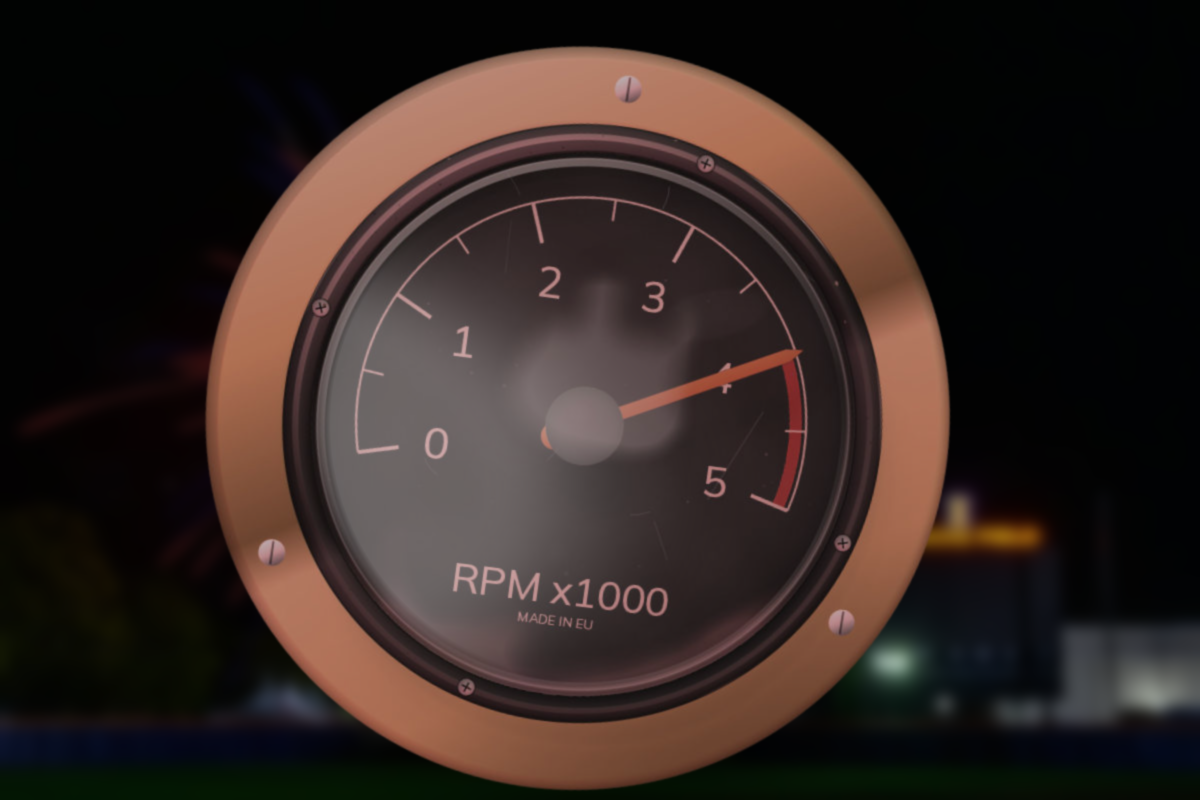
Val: 4000 rpm
